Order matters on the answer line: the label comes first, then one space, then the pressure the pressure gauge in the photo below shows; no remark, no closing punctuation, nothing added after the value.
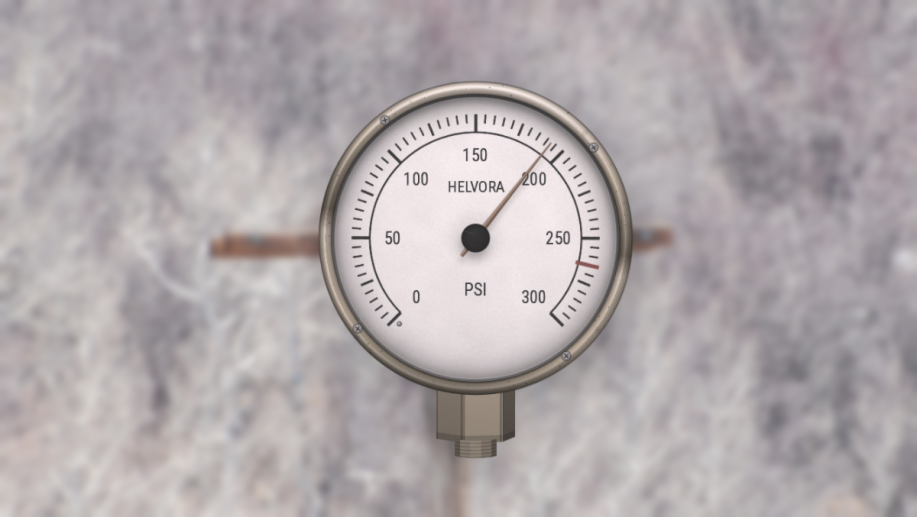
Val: 192.5 psi
